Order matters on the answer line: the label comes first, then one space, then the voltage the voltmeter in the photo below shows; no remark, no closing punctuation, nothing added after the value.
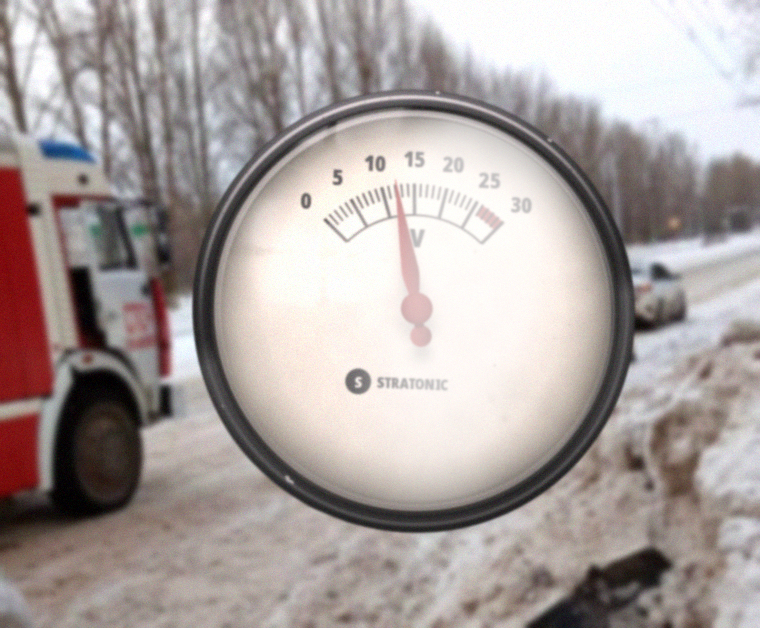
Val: 12 V
